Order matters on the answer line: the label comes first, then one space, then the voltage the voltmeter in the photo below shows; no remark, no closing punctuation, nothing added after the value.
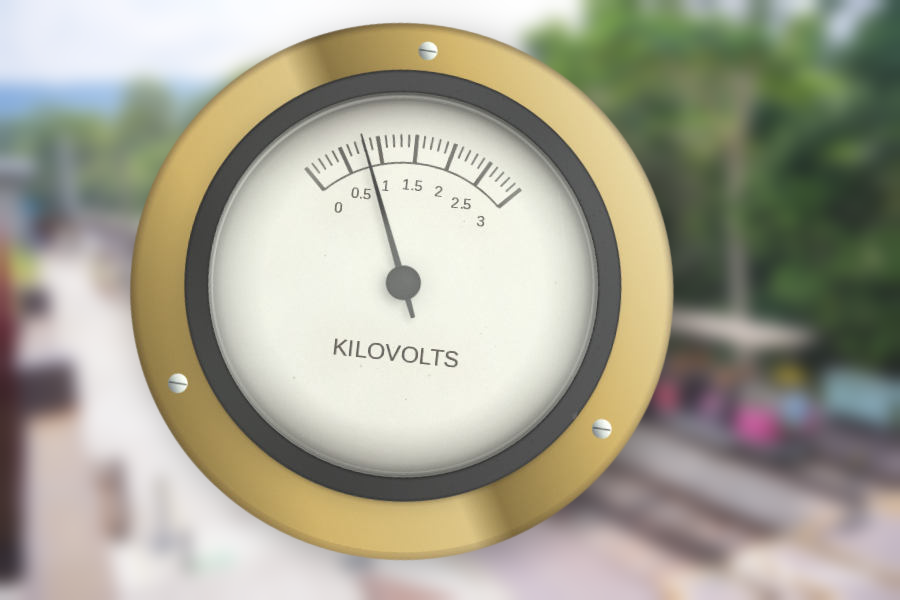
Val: 0.8 kV
